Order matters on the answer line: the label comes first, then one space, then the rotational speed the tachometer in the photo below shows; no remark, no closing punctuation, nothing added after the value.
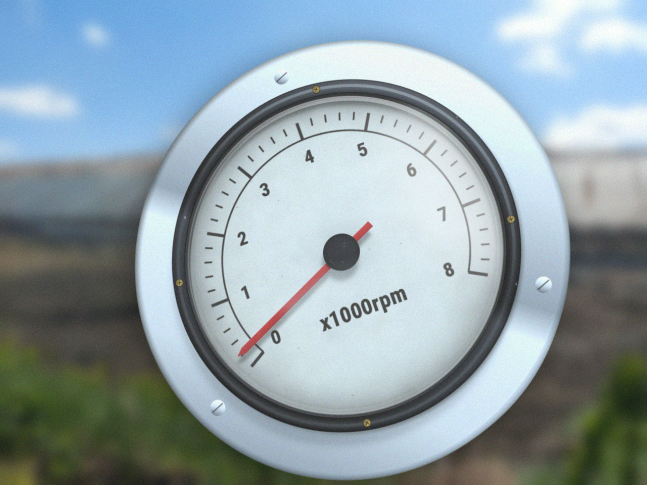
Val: 200 rpm
